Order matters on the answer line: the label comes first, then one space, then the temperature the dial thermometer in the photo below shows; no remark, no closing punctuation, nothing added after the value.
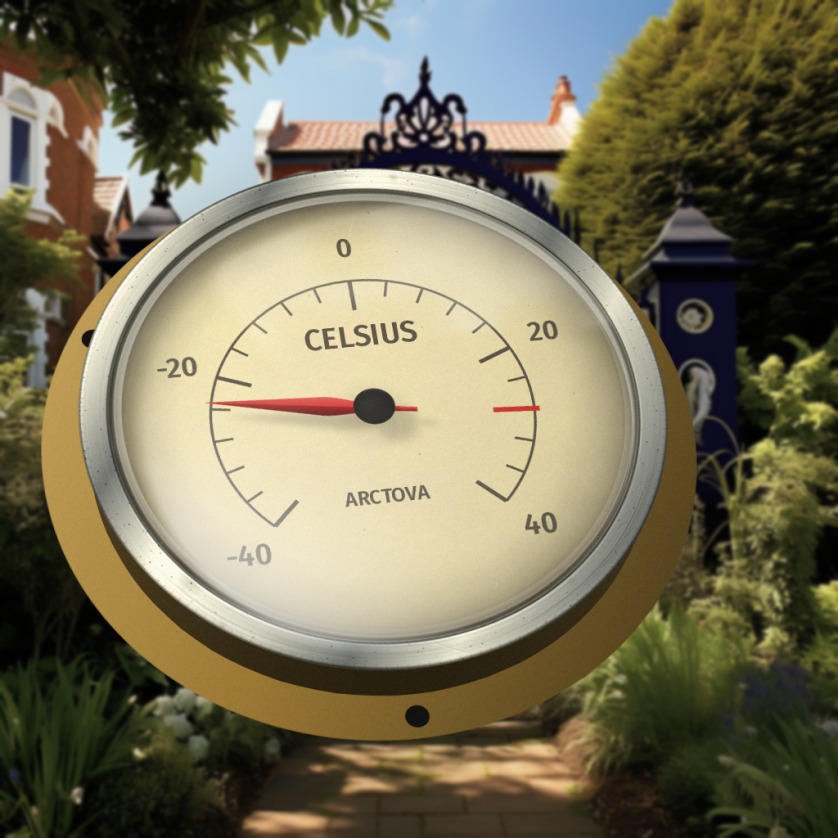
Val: -24 °C
